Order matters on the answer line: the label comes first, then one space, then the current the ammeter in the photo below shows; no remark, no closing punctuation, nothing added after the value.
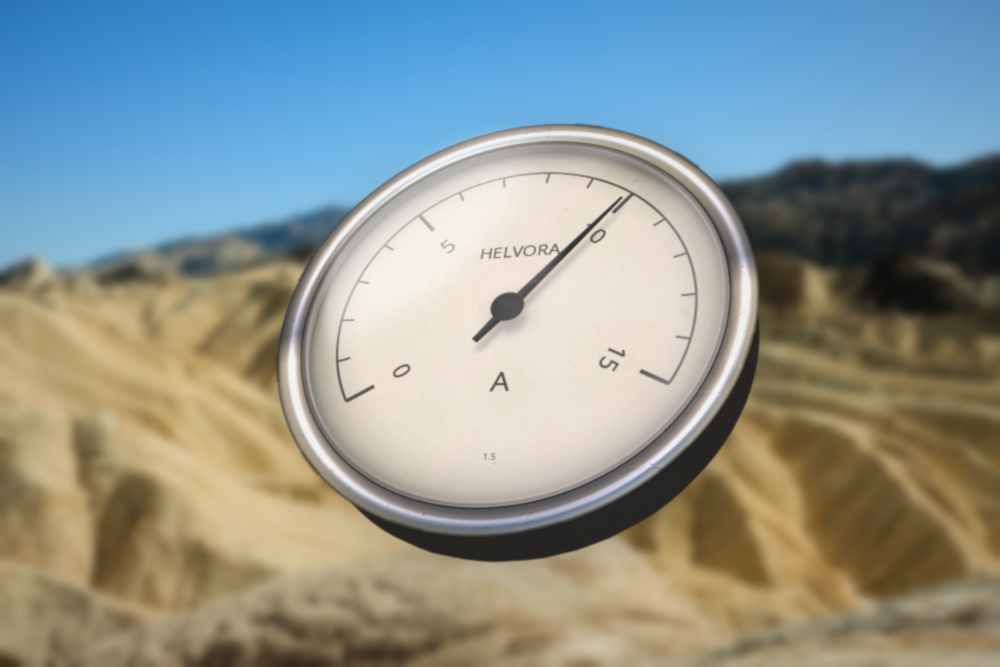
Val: 10 A
